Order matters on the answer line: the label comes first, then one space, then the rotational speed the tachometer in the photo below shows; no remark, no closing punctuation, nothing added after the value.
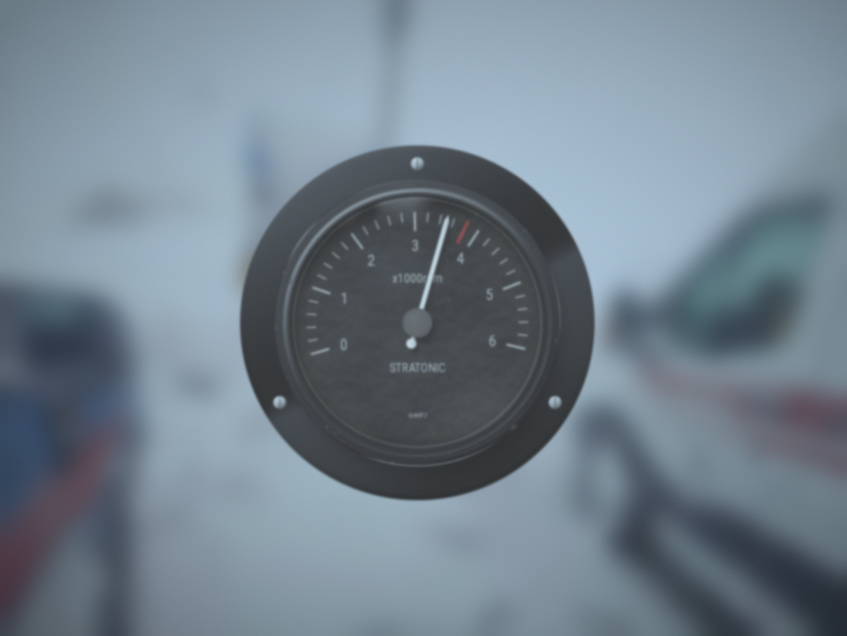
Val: 3500 rpm
